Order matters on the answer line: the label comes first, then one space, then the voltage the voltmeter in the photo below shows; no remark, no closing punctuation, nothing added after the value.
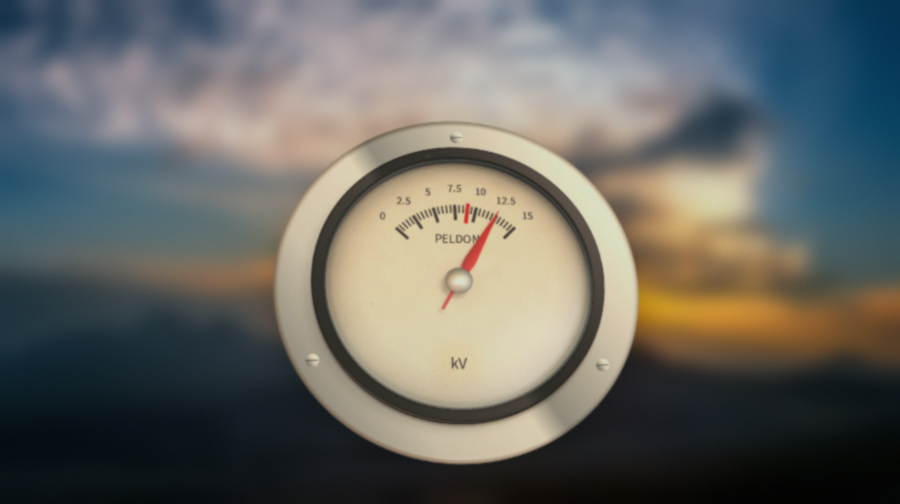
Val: 12.5 kV
